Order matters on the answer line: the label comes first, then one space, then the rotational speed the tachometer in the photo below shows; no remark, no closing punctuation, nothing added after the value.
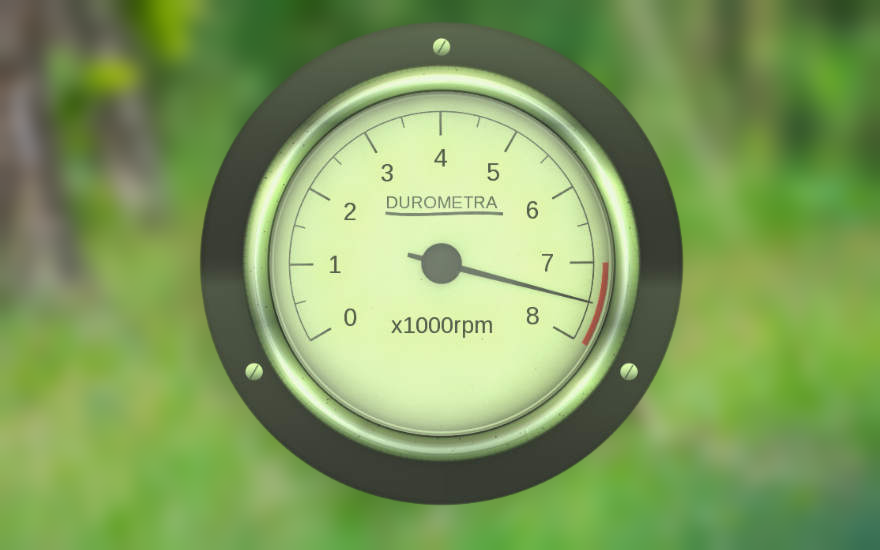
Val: 7500 rpm
